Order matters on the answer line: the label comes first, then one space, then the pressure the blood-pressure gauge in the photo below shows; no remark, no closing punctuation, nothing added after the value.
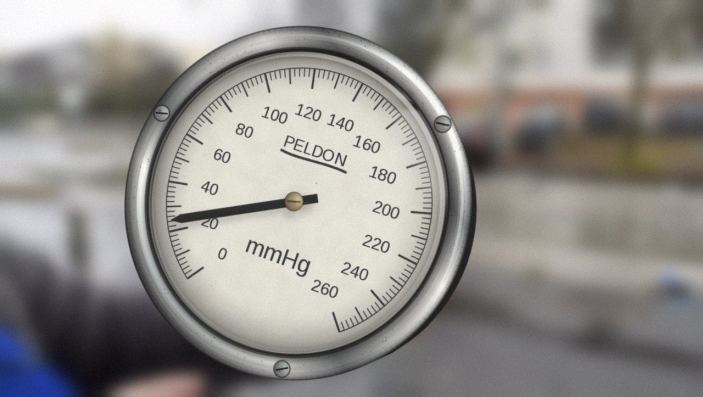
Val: 24 mmHg
